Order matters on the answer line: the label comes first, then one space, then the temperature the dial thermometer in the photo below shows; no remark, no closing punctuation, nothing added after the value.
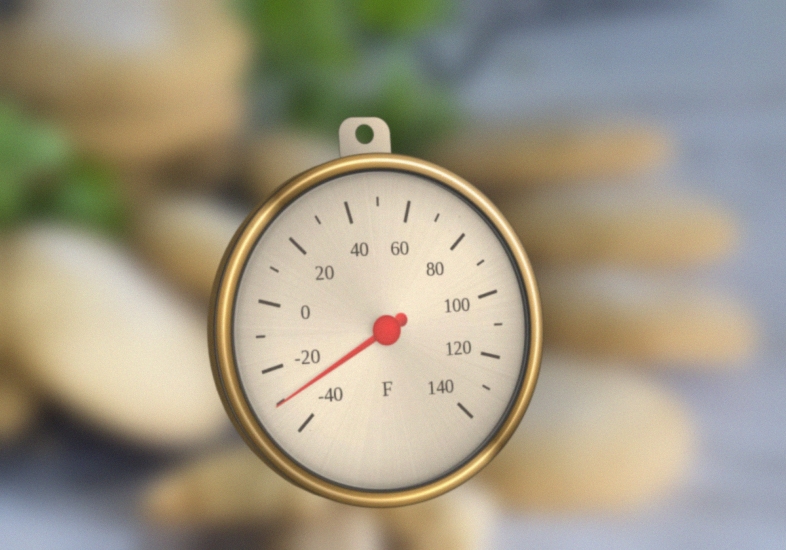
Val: -30 °F
